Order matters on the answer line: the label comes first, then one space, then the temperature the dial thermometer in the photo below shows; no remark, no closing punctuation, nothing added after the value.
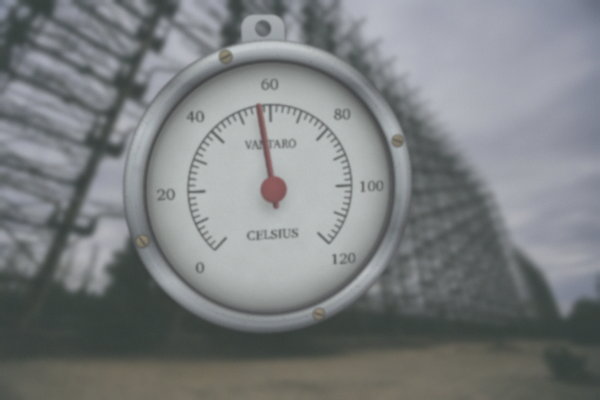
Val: 56 °C
